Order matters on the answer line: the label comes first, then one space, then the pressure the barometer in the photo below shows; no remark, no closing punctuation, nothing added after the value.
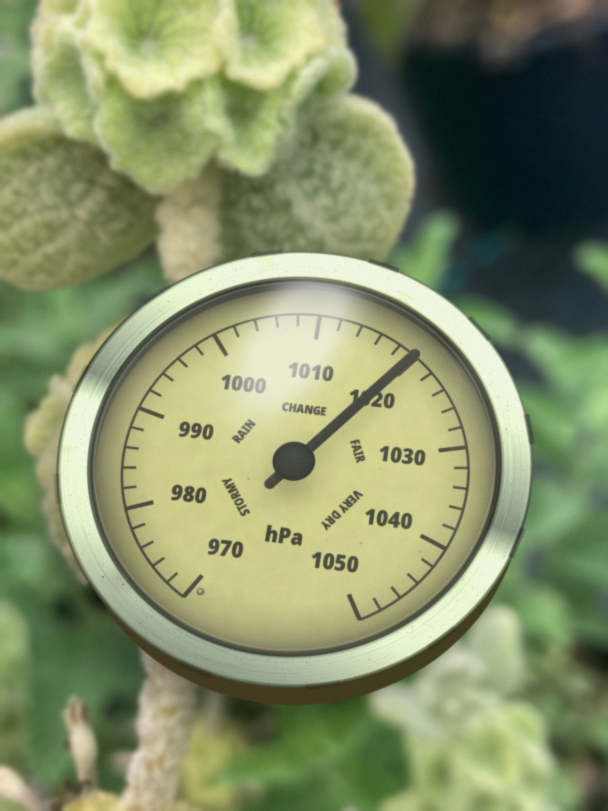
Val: 1020 hPa
